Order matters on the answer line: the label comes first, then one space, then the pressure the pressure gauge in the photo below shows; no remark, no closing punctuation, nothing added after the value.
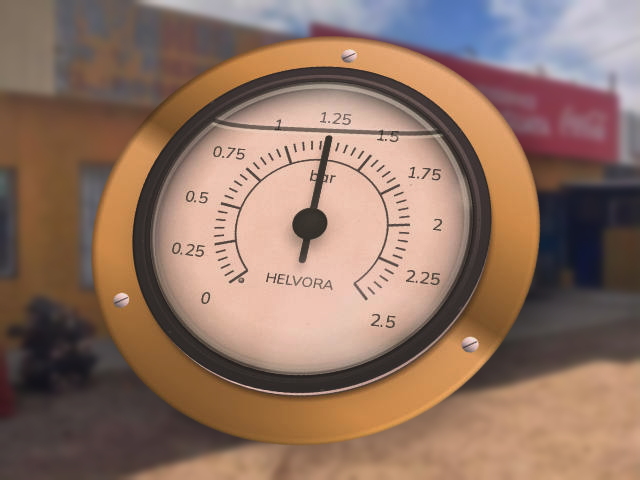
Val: 1.25 bar
